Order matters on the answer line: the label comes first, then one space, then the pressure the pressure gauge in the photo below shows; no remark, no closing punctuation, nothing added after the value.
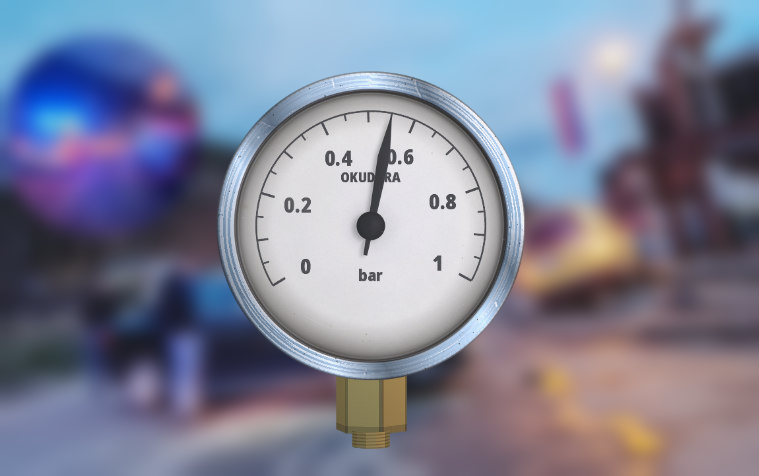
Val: 0.55 bar
